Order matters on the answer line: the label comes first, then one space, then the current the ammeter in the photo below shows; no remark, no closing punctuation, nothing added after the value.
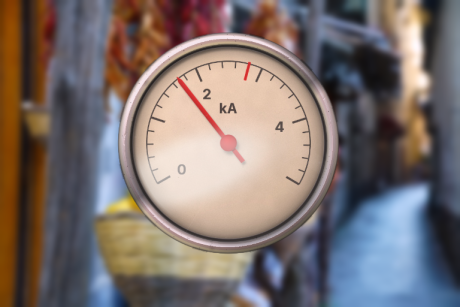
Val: 1.7 kA
